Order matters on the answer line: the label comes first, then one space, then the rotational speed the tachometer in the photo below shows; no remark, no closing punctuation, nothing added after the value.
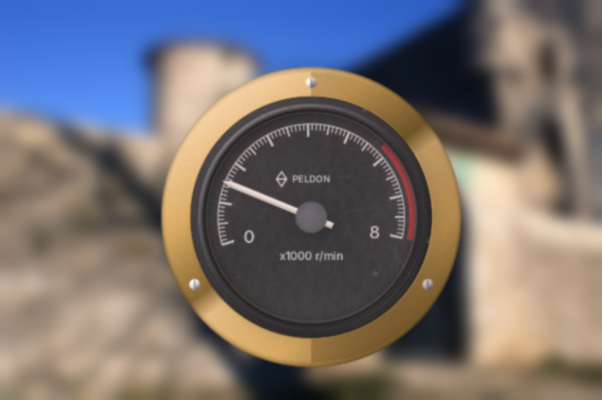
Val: 1500 rpm
